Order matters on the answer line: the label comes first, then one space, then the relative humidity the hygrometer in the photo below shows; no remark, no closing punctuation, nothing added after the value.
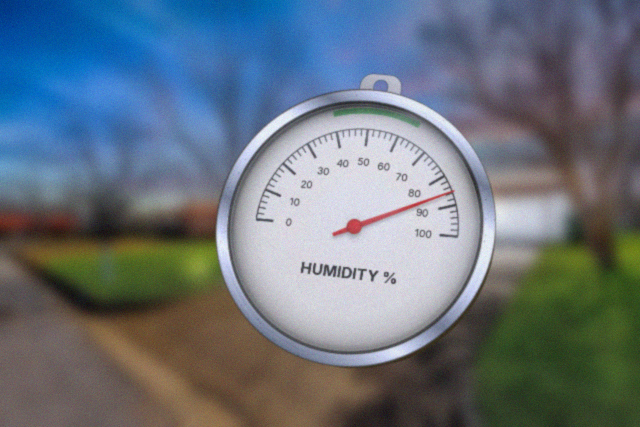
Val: 86 %
